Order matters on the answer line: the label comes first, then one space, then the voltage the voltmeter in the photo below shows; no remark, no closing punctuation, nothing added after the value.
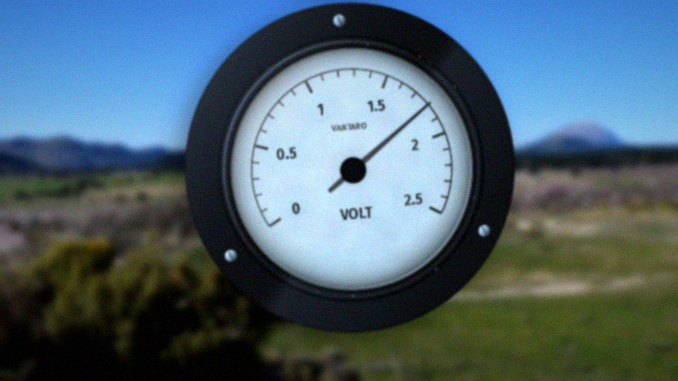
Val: 1.8 V
